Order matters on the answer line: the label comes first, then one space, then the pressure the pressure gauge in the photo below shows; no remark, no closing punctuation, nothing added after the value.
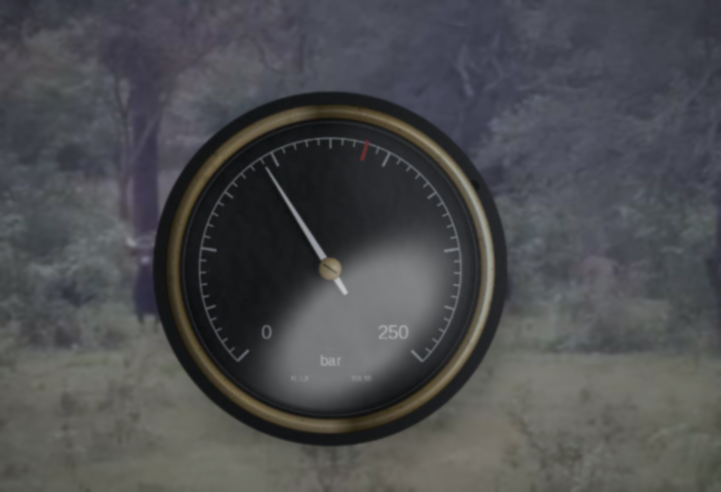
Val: 95 bar
